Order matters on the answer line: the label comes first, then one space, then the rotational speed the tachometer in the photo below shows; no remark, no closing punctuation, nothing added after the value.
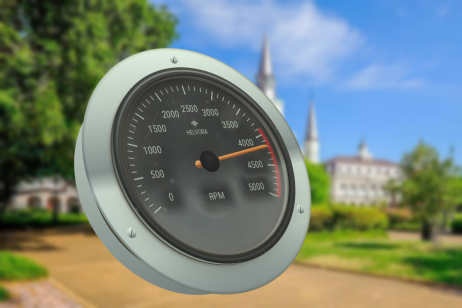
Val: 4200 rpm
